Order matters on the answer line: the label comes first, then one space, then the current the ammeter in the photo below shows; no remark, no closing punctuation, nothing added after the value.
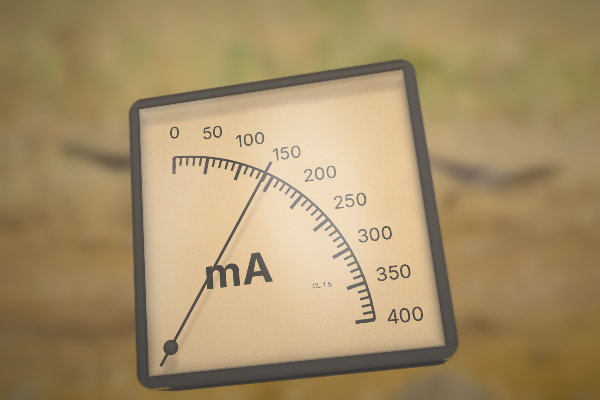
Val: 140 mA
